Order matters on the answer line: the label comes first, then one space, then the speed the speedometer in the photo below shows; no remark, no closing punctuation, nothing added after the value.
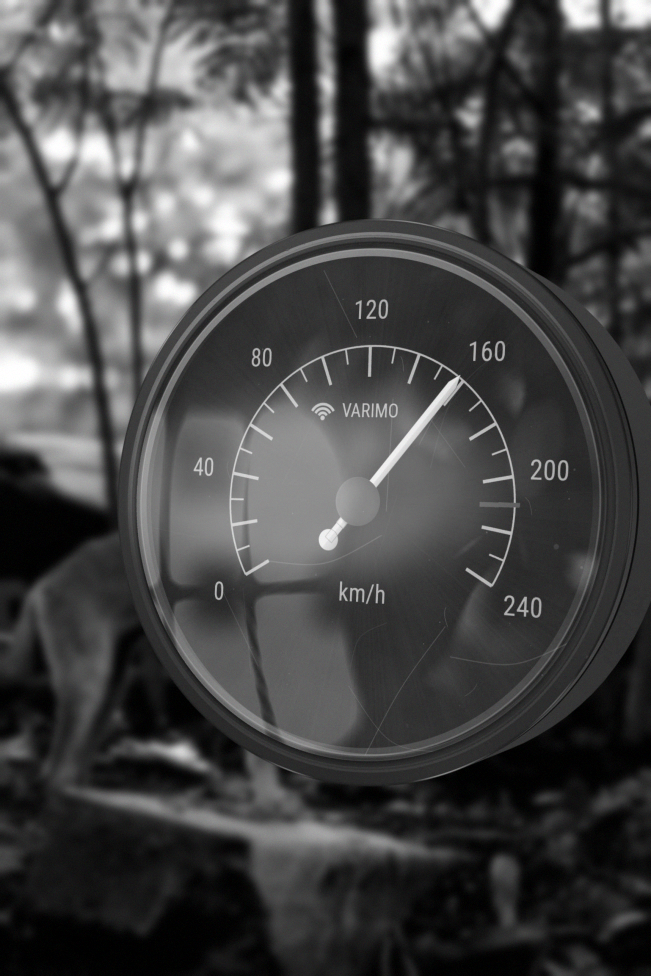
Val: 160 km/h
